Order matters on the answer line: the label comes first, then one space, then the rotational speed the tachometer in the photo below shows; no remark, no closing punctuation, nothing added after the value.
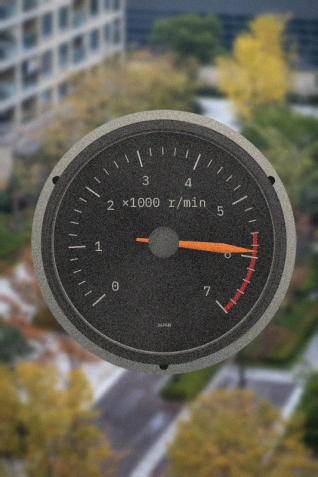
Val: 5900 rpm
